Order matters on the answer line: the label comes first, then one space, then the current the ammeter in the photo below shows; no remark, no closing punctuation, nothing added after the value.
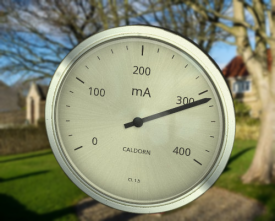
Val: 310 mA
